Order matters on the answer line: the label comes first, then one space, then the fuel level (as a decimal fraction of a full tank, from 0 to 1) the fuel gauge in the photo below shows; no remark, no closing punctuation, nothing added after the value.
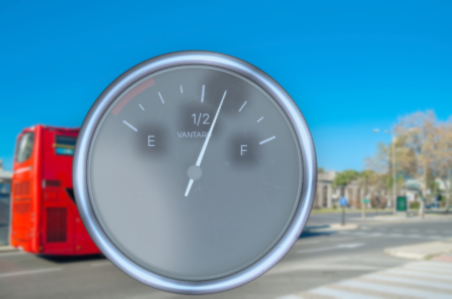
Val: 0.625
